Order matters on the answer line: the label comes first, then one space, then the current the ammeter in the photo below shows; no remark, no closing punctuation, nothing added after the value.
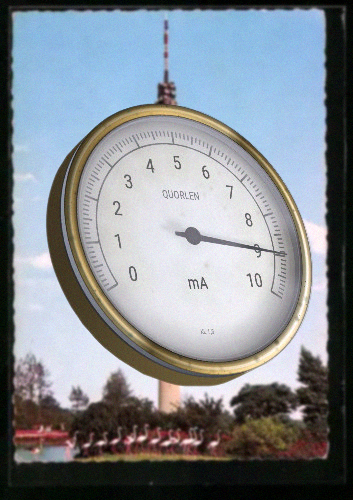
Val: 9 mA
